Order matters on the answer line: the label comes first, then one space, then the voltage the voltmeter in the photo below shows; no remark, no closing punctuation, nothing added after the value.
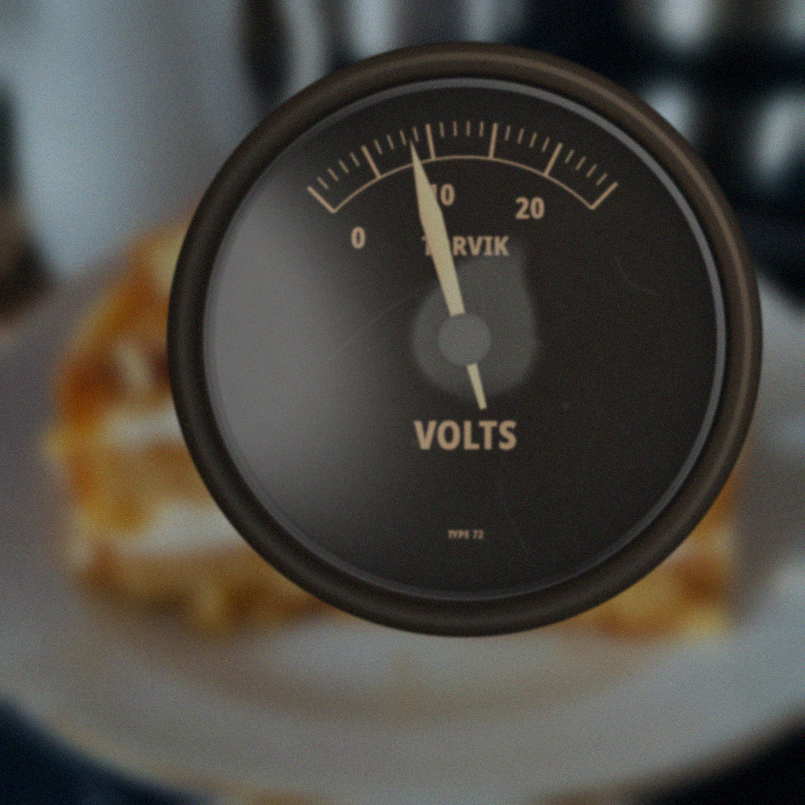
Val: 8.5 V
